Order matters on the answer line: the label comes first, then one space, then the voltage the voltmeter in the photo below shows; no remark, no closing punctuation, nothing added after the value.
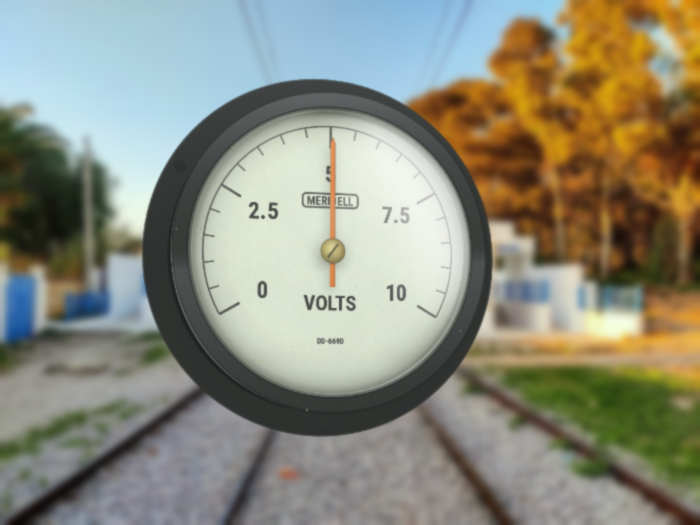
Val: 5 V
